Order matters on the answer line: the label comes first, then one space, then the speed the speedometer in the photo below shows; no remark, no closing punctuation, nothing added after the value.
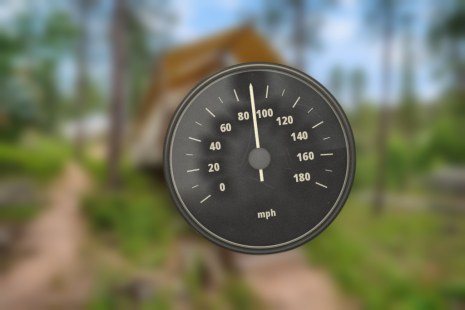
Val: 90 mph
